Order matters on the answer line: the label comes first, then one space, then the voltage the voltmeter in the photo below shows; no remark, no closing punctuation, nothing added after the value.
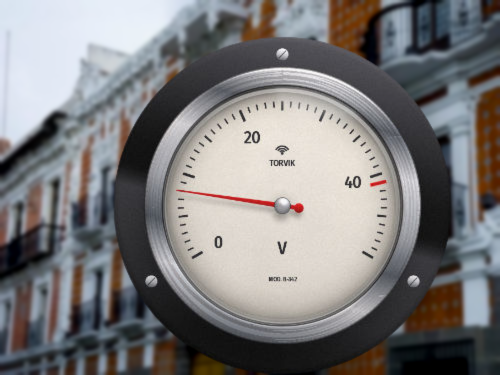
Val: 8 V
